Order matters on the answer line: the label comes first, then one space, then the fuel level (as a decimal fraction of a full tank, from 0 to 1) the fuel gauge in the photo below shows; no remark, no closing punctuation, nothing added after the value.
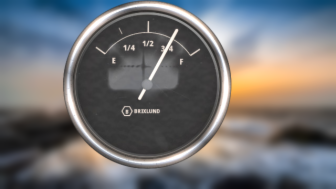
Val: 0.75
